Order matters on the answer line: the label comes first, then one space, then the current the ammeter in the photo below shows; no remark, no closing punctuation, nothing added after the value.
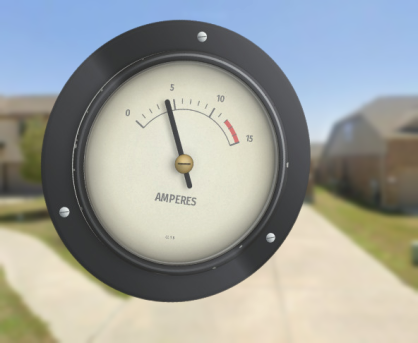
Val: 4 A
